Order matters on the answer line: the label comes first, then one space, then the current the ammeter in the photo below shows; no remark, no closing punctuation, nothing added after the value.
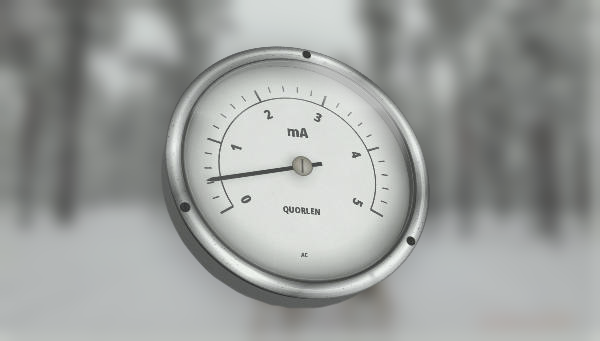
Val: 0.4 mA
